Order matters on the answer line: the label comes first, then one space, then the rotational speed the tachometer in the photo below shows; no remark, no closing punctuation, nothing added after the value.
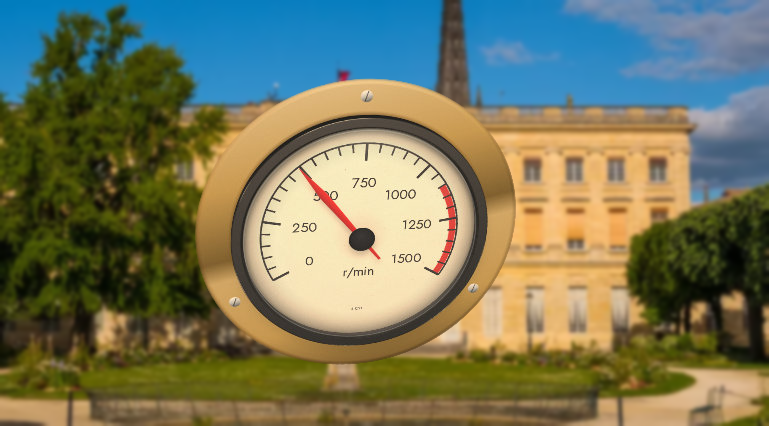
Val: 500 rpm
